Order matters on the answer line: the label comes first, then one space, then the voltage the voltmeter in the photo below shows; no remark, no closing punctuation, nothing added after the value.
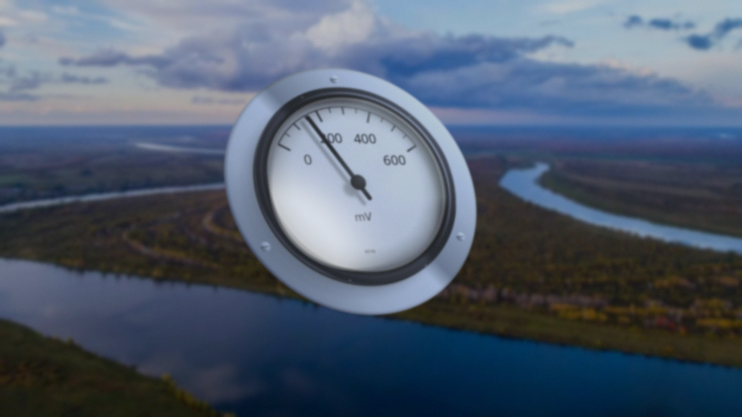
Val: 150 mV
